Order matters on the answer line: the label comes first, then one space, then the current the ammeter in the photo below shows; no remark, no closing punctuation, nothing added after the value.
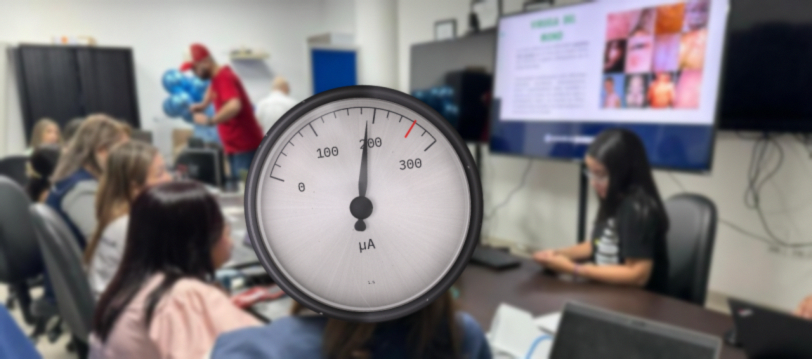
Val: 190 µA
